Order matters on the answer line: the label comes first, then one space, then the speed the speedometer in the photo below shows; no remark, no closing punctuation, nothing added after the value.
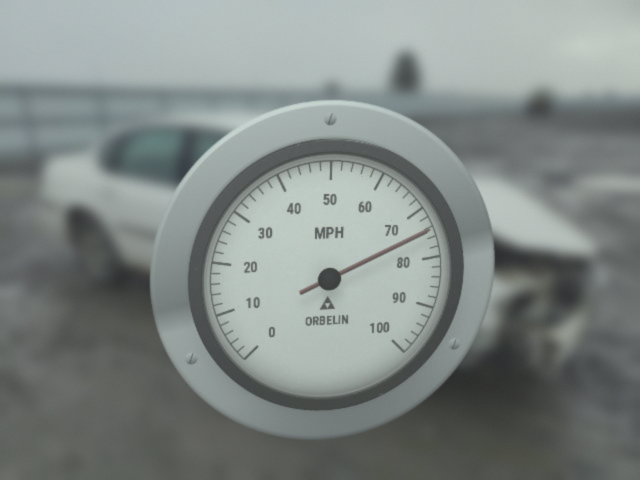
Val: 74 mph
